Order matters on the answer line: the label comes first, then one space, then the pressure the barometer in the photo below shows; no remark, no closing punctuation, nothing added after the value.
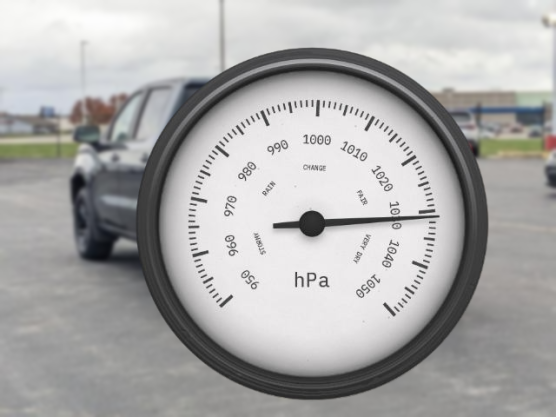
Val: 1031 hPa
